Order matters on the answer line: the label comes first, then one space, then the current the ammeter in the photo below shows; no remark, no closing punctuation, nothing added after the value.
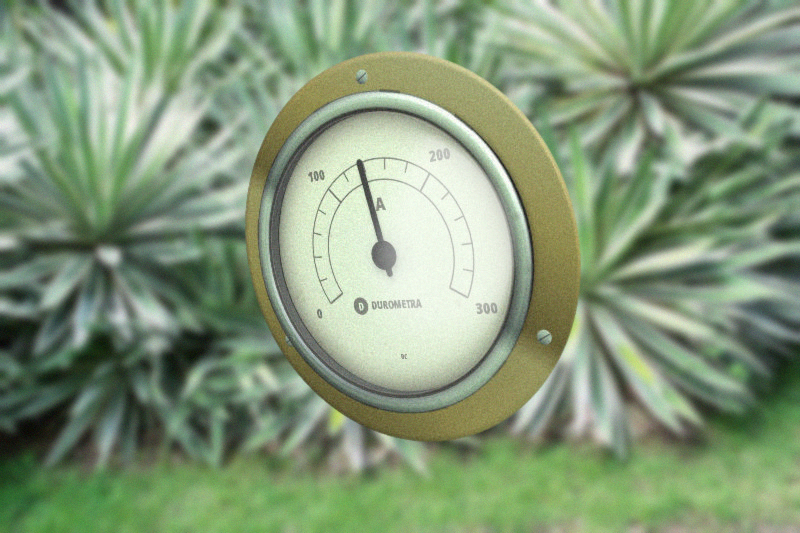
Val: 140 A
